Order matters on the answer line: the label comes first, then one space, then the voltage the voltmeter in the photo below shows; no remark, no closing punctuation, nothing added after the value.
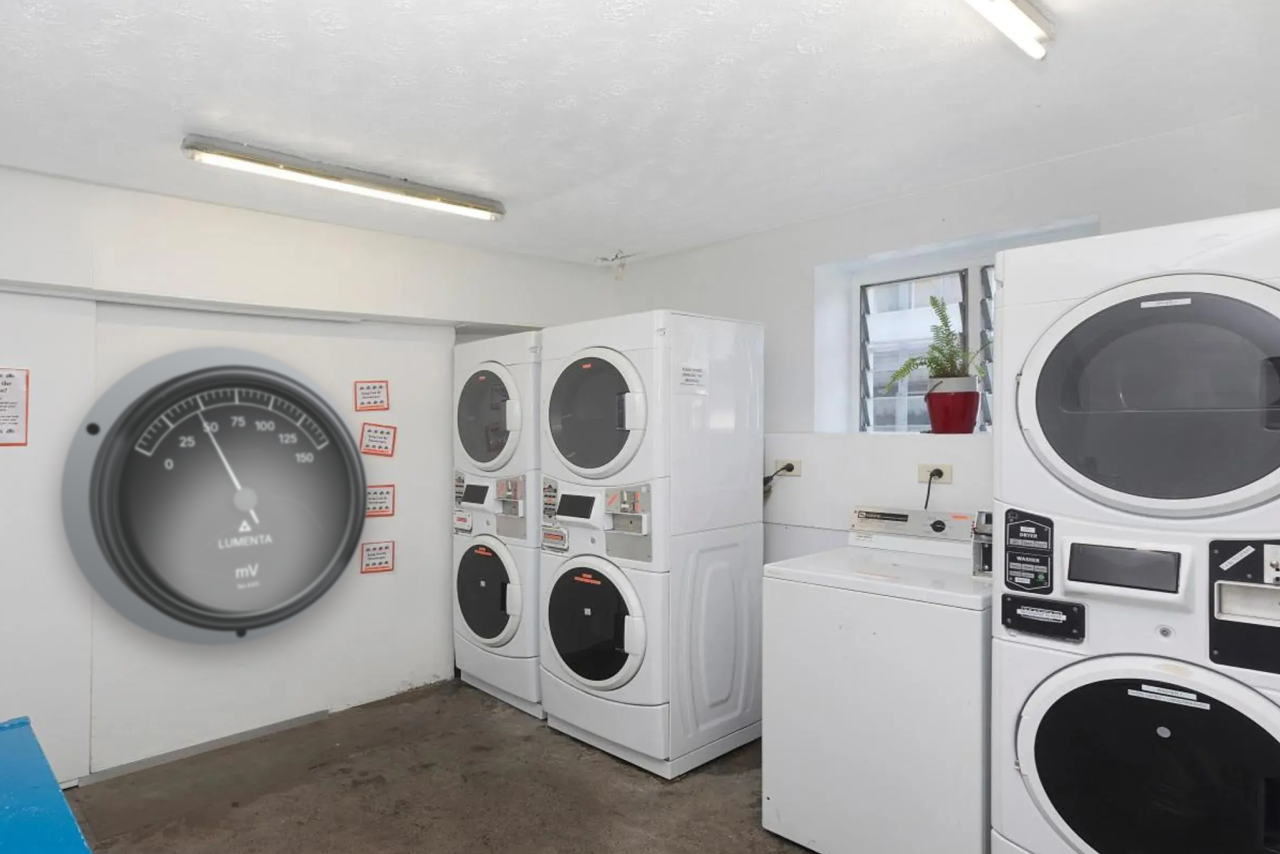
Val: 45 mV
